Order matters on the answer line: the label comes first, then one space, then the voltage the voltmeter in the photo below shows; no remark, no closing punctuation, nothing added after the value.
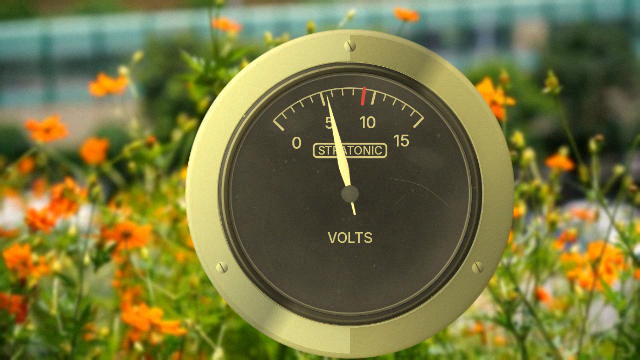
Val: 5.5 V
